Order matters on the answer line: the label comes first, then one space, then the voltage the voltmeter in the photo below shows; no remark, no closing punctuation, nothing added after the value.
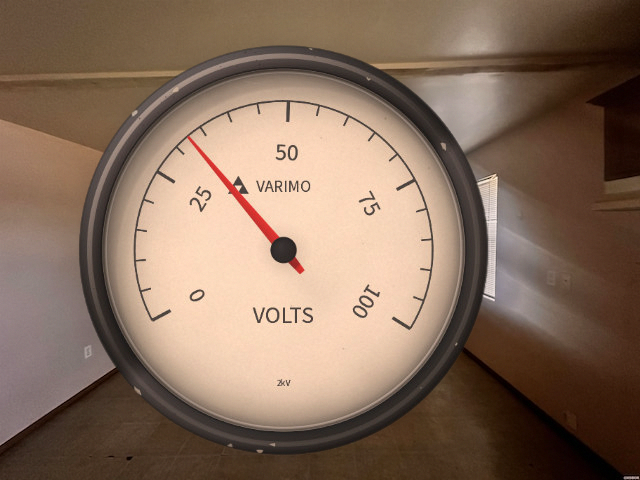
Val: 32.5 V
